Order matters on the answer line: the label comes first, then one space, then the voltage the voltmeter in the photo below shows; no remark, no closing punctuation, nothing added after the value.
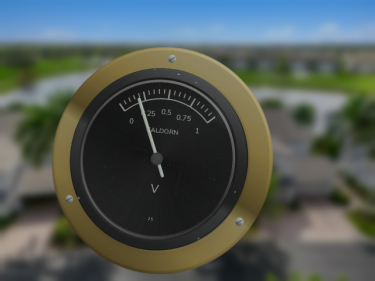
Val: 0.2 V
